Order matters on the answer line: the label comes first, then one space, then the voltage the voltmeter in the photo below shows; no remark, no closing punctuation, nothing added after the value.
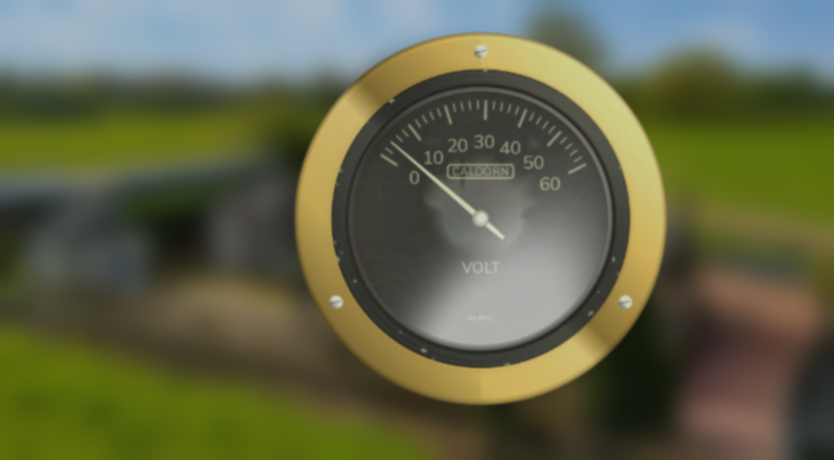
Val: 4 V
